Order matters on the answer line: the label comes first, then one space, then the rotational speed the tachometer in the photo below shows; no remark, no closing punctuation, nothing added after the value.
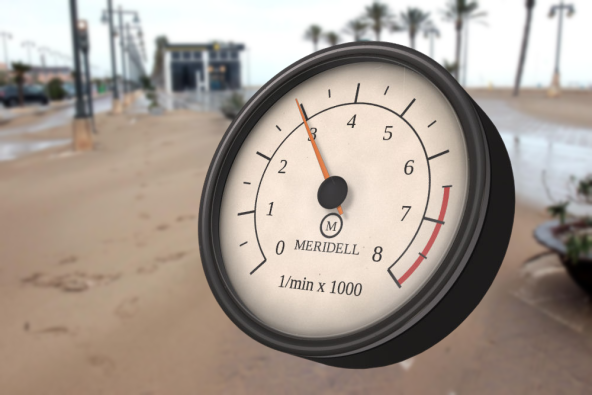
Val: 3000 rpm
